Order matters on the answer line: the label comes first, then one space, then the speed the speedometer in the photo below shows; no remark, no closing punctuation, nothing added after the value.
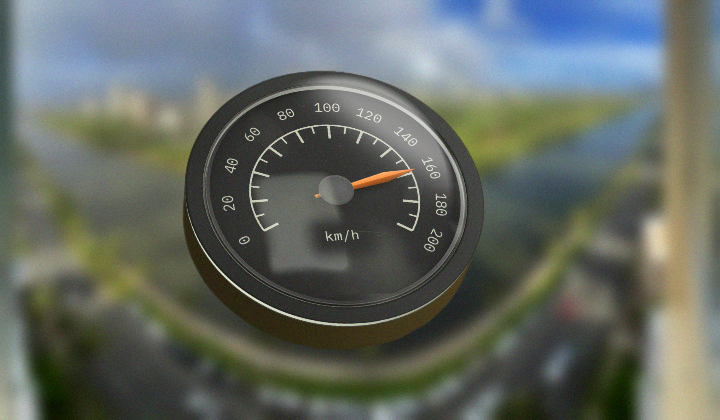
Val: 160 km/h
